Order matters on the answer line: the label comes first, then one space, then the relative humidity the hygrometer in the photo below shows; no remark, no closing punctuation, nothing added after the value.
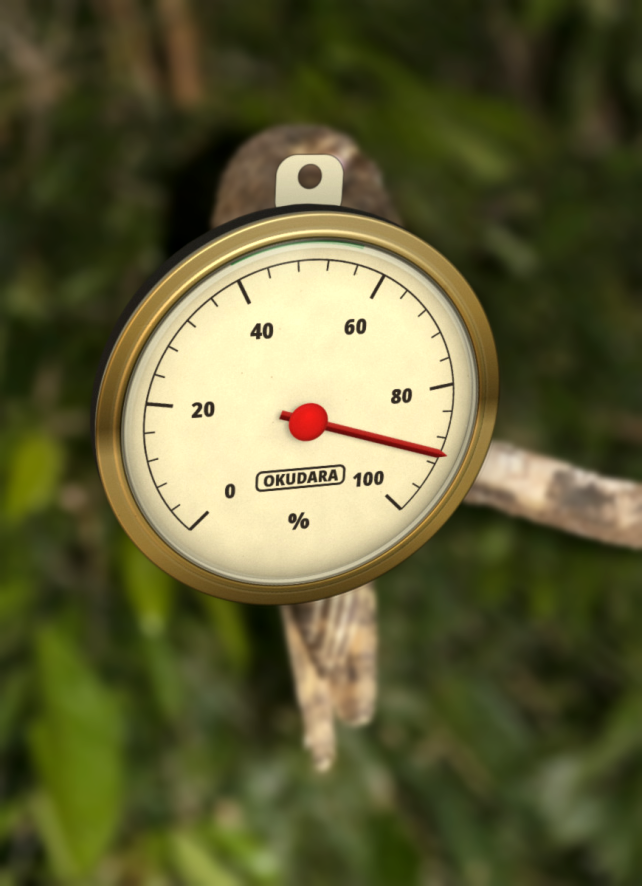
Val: 90 %
